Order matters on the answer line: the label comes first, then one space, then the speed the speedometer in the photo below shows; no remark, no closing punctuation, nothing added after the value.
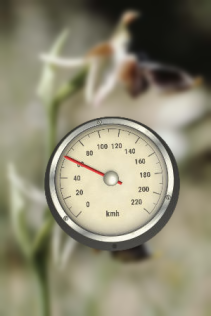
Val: 60 km/h
